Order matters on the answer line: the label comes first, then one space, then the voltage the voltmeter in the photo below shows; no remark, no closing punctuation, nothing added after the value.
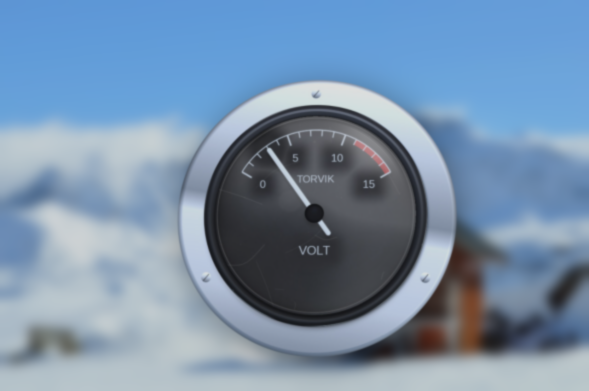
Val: 3 V
